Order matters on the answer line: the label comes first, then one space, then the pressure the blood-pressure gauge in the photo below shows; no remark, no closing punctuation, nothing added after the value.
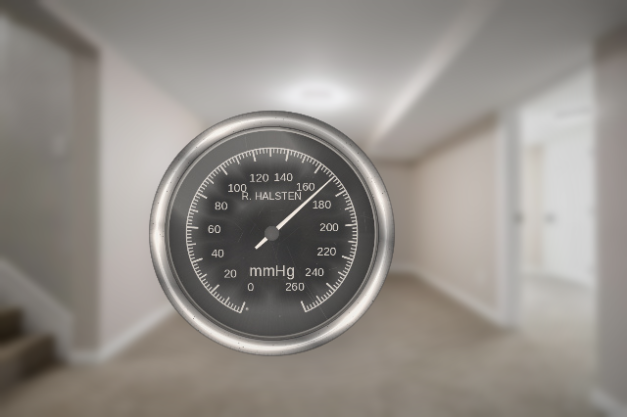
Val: 170 mmHg
